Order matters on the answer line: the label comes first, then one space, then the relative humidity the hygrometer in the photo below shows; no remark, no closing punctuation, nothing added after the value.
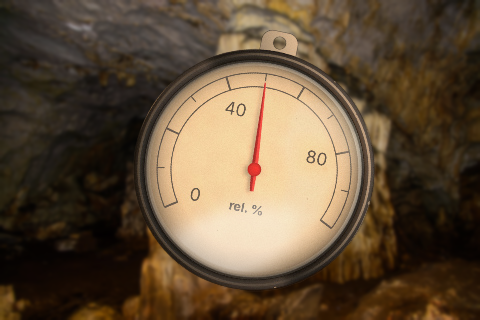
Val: 50 %
